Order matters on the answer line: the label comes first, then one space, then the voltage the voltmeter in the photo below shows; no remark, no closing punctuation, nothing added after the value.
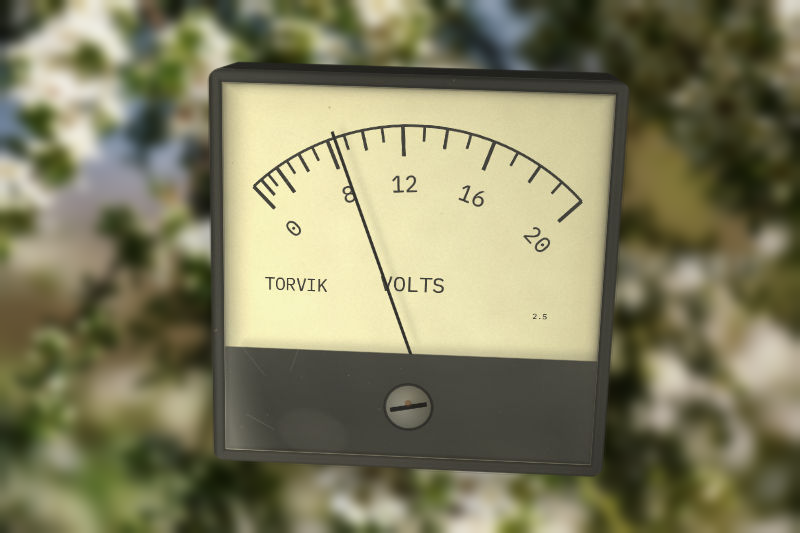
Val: 8.5 V
